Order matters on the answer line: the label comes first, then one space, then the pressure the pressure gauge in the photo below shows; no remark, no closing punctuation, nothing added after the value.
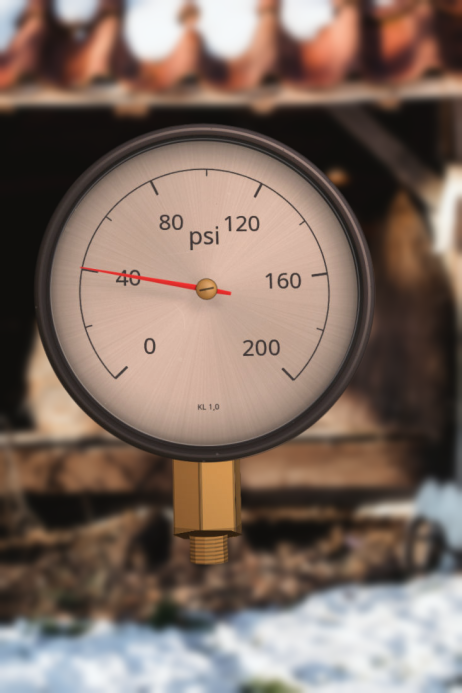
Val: 40 psi
